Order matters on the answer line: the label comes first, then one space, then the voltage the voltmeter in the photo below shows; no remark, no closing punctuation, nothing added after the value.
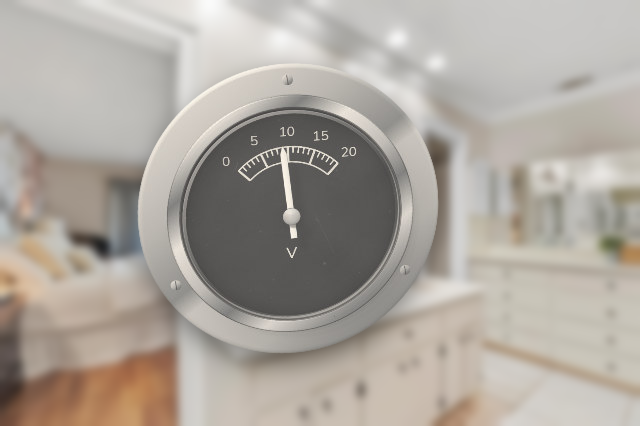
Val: 9 V
